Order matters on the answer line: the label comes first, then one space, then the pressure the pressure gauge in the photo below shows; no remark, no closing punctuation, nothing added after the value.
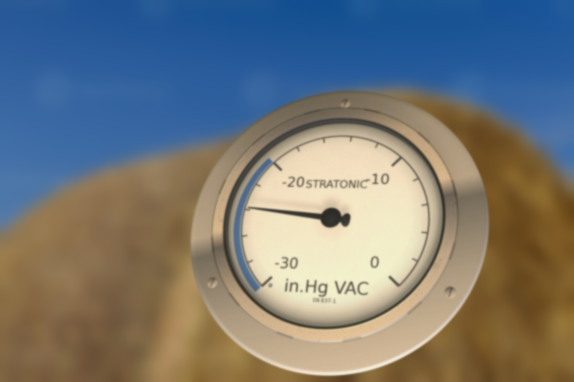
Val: -24 inHg
